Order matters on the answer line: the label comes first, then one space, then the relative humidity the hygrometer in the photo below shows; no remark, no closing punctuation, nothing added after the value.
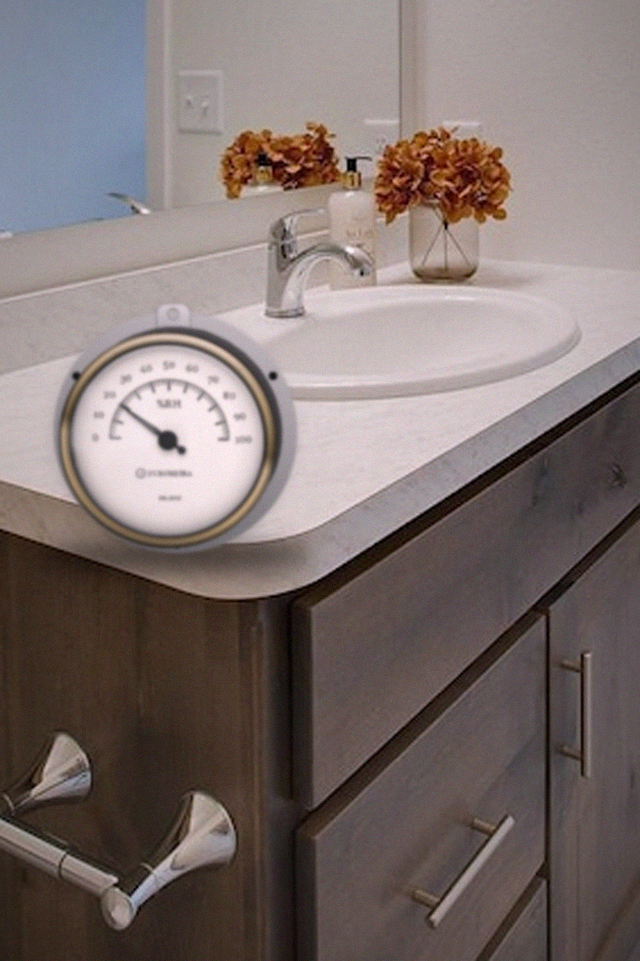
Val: 20 %
